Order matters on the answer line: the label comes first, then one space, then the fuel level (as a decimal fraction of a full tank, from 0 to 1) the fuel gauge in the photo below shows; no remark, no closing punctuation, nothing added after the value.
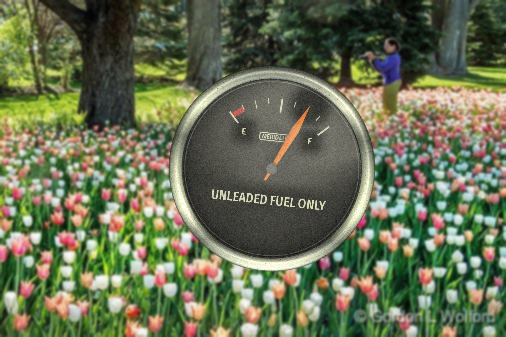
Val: 0.75
